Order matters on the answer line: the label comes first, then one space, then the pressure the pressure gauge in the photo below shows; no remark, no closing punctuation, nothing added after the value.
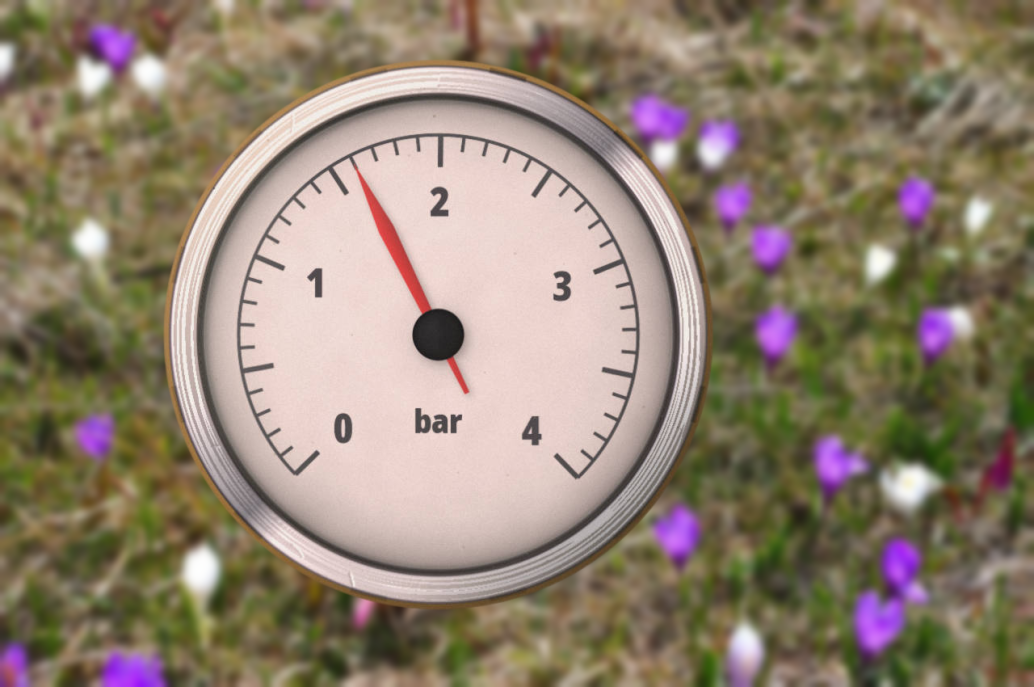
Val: 1.6 bar
